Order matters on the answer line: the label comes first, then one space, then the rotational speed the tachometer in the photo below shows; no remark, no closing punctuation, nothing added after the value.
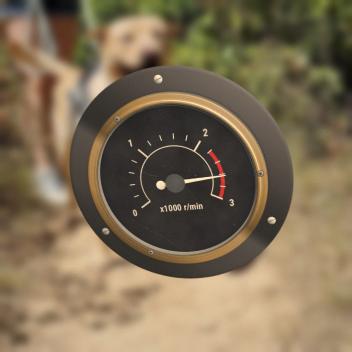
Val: 2600 rpm
